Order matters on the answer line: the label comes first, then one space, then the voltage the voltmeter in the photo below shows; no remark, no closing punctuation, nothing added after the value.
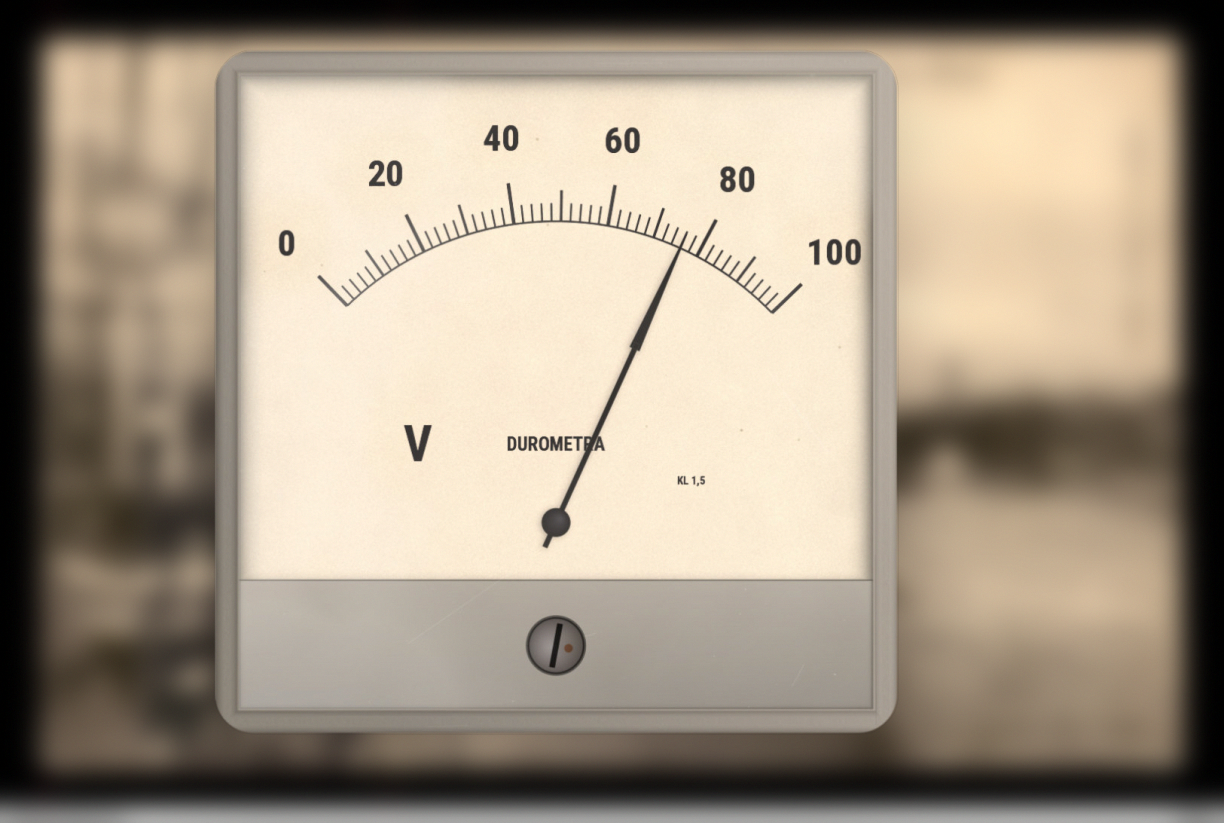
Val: 76 V
